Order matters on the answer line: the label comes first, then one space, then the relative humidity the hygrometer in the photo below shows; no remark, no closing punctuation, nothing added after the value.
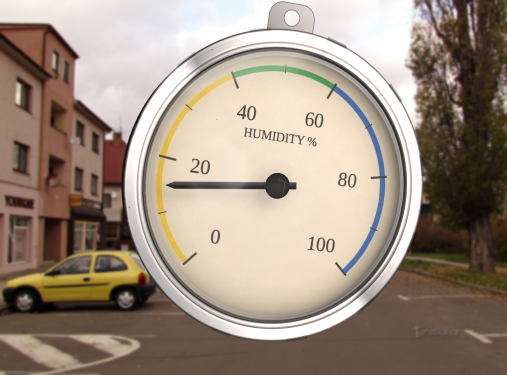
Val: 15 %
